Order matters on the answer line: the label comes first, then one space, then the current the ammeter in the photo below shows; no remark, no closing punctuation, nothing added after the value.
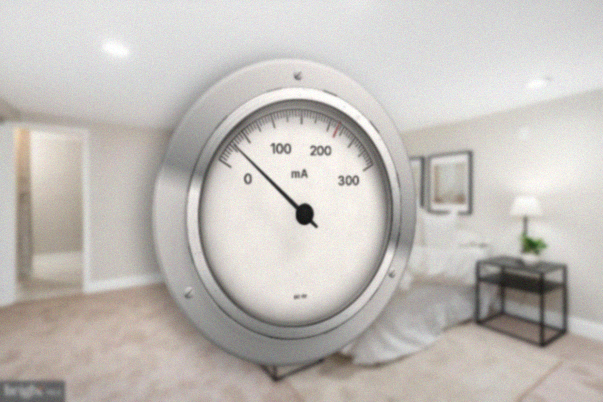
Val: 25 mA
